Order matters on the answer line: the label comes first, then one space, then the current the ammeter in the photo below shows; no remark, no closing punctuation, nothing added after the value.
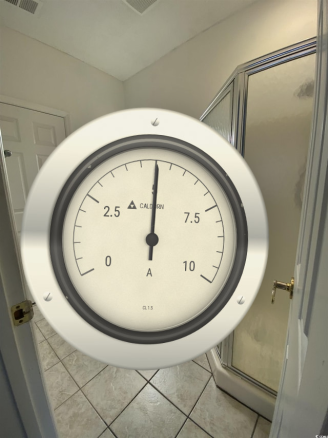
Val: 5 A
